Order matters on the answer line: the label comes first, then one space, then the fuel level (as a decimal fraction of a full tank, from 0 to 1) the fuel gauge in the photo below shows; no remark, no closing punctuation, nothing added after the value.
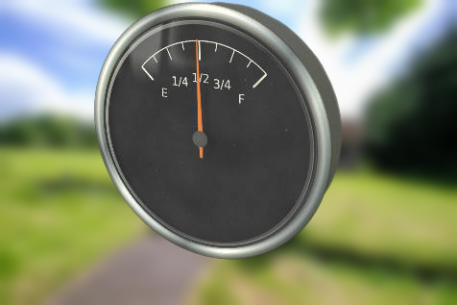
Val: 0.5
